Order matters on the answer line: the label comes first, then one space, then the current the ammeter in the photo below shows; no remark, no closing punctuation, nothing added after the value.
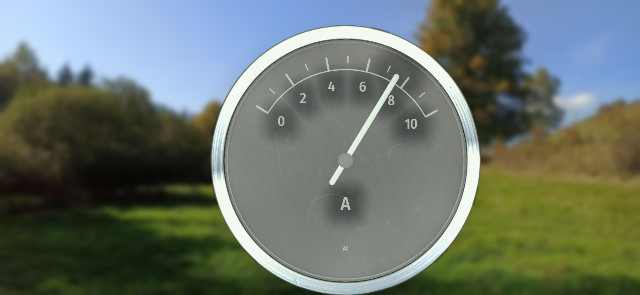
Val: 7.5 A
